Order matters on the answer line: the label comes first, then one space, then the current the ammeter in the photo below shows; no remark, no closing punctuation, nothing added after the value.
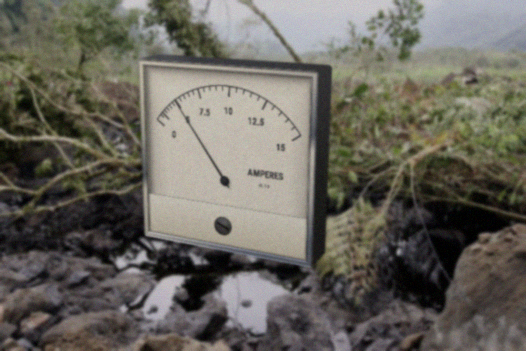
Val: 5 A
